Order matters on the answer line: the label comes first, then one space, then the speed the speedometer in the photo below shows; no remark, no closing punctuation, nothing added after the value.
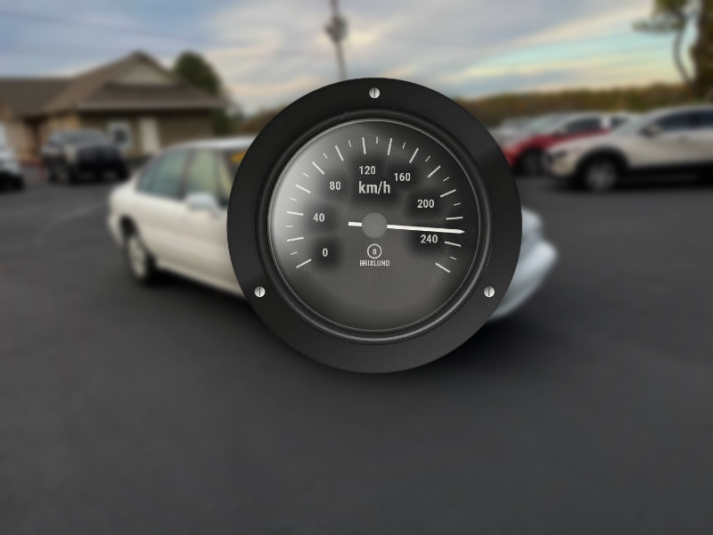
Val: 230 km/h
